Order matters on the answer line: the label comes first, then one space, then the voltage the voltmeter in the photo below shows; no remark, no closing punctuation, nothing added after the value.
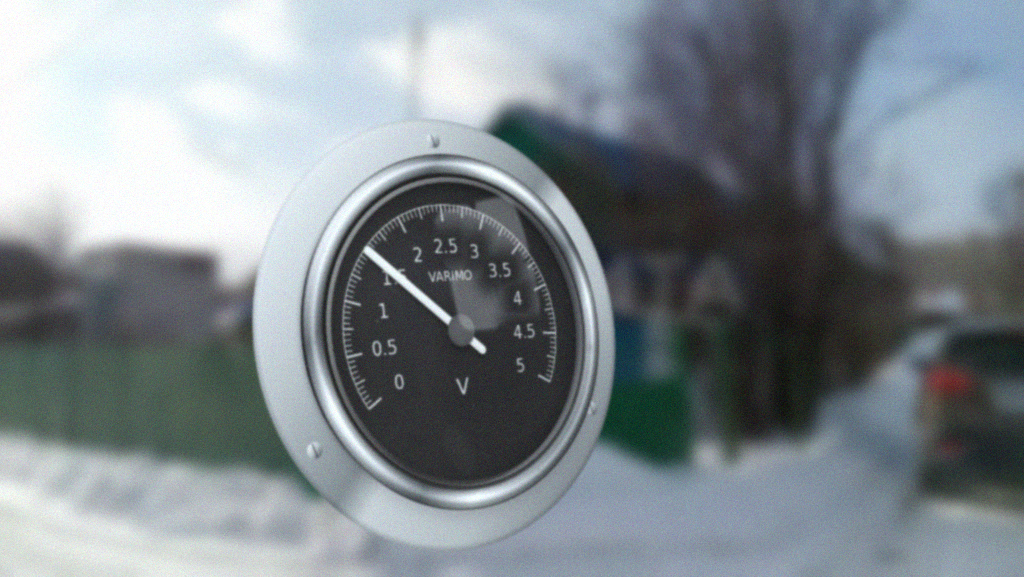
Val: 1.5 V
